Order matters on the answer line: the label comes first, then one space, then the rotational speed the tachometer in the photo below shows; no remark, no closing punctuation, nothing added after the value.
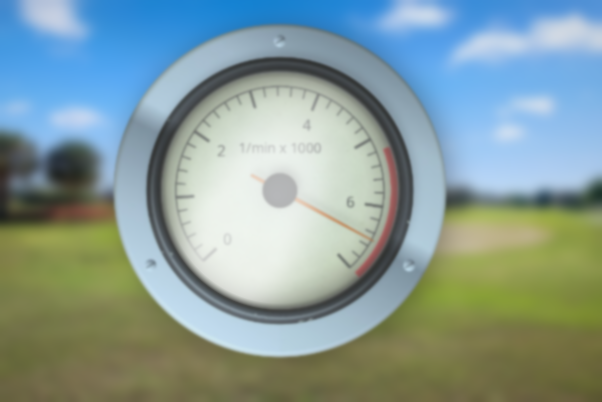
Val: 6500 rpm
